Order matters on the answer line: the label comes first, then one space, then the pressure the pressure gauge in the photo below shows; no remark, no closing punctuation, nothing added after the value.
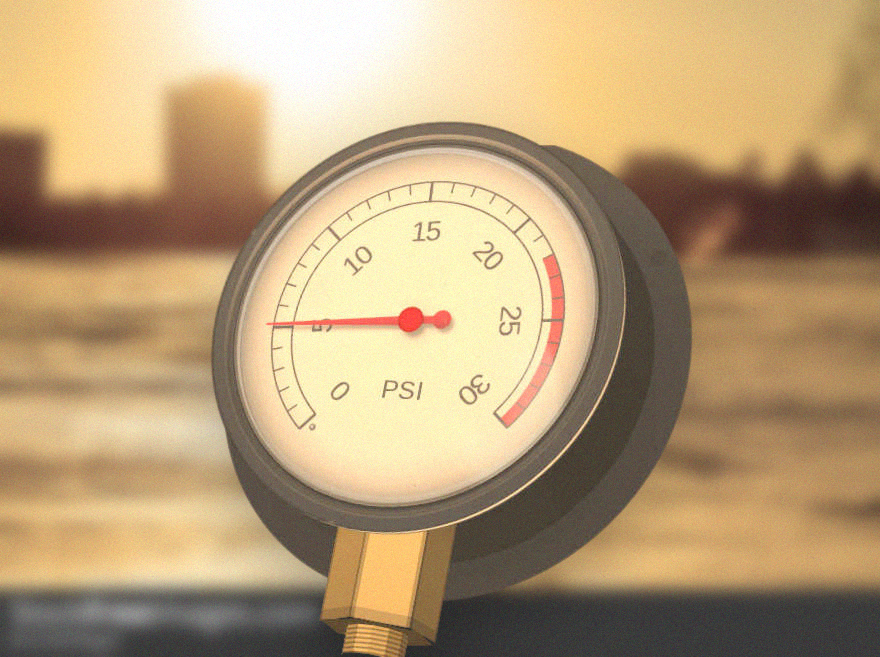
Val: 5 psi
